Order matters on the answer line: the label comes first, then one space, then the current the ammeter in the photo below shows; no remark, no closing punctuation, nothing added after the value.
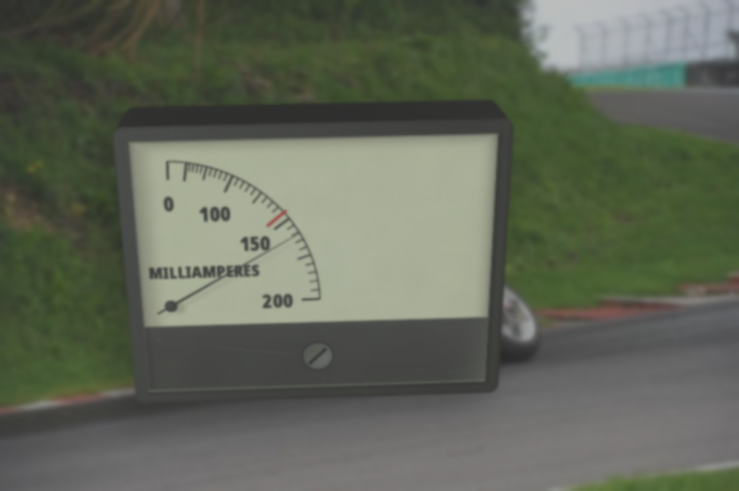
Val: 160 mA
